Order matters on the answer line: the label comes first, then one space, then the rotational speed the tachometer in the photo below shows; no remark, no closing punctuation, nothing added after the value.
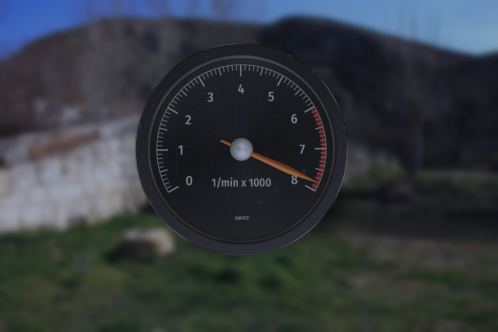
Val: 7800 rpm
